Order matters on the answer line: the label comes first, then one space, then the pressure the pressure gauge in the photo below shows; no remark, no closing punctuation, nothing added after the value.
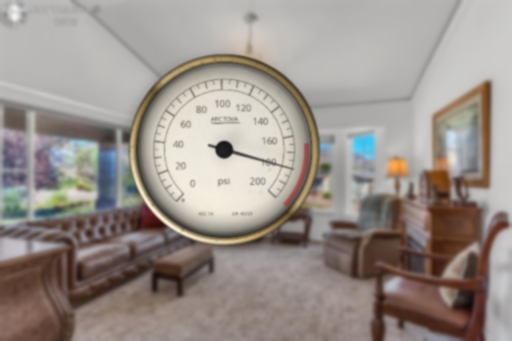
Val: 180 psi
